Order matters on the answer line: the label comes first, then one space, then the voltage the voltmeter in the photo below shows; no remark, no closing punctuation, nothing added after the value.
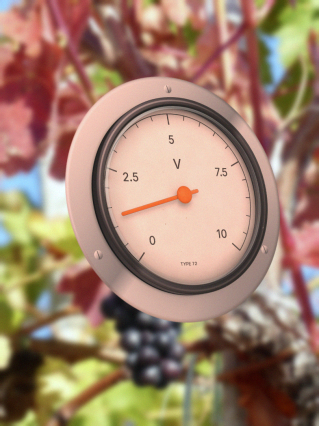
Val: 1.25 V
